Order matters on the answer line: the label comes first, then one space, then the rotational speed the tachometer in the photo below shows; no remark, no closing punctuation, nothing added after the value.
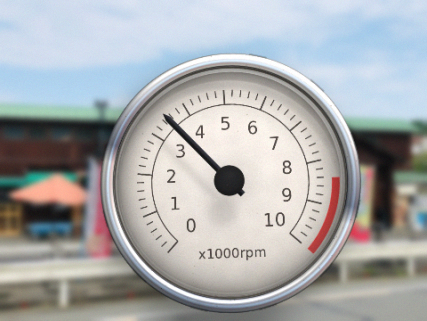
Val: 3500 rpm
